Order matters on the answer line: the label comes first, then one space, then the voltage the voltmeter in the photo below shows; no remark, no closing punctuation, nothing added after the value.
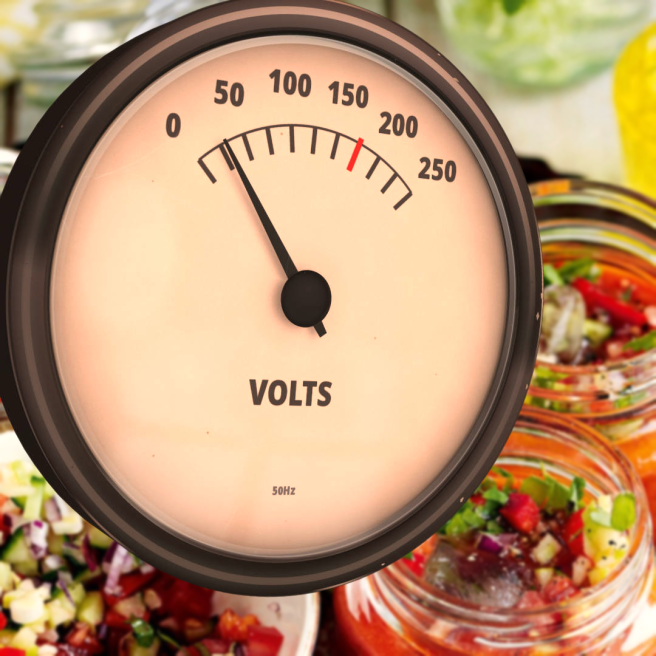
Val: 25 V
